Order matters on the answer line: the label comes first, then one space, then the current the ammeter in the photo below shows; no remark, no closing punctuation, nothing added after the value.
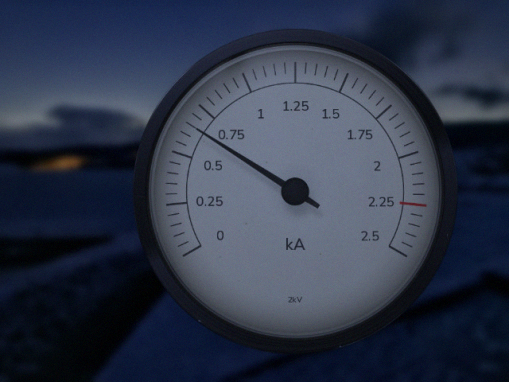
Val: 0.65 kA
